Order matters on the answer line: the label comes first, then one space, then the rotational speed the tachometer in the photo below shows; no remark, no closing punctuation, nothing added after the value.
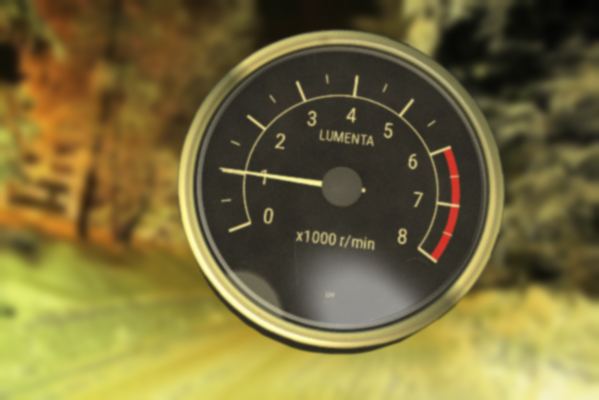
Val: 1000 rpm
